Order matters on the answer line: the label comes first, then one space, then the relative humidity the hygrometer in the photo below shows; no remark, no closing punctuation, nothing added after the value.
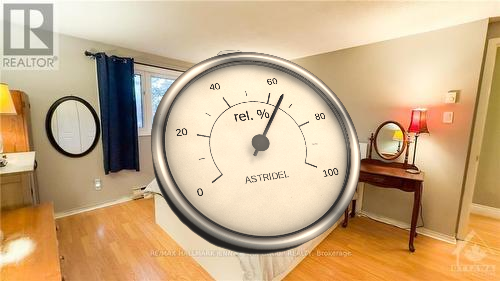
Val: 65 %
